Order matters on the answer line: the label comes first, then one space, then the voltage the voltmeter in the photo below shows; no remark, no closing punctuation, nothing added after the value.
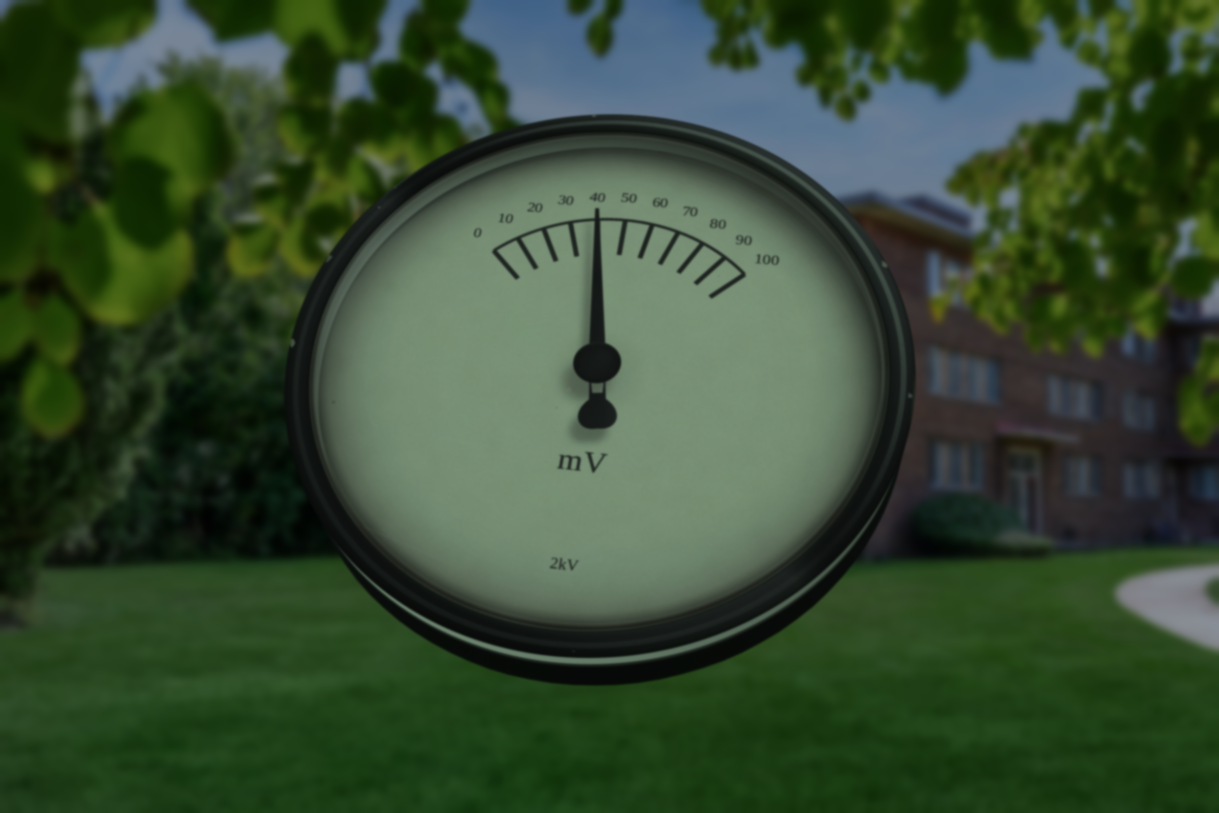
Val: 40 mV
